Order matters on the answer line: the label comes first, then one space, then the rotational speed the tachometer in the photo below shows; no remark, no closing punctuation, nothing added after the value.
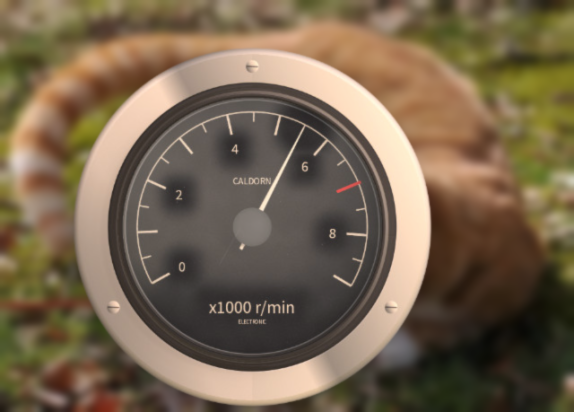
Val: 5500 rpm
